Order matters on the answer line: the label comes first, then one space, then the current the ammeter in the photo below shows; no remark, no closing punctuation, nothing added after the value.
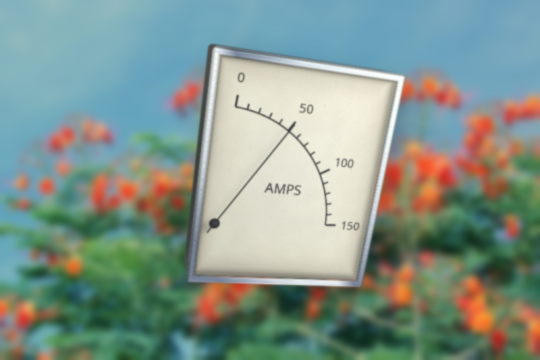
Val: 50 A
